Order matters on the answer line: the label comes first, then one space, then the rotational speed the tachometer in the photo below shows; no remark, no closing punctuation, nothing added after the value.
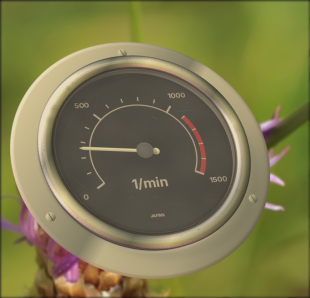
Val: 250 rpm
